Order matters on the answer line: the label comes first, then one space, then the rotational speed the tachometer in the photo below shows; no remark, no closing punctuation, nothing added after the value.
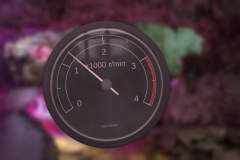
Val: 1250 rpm
